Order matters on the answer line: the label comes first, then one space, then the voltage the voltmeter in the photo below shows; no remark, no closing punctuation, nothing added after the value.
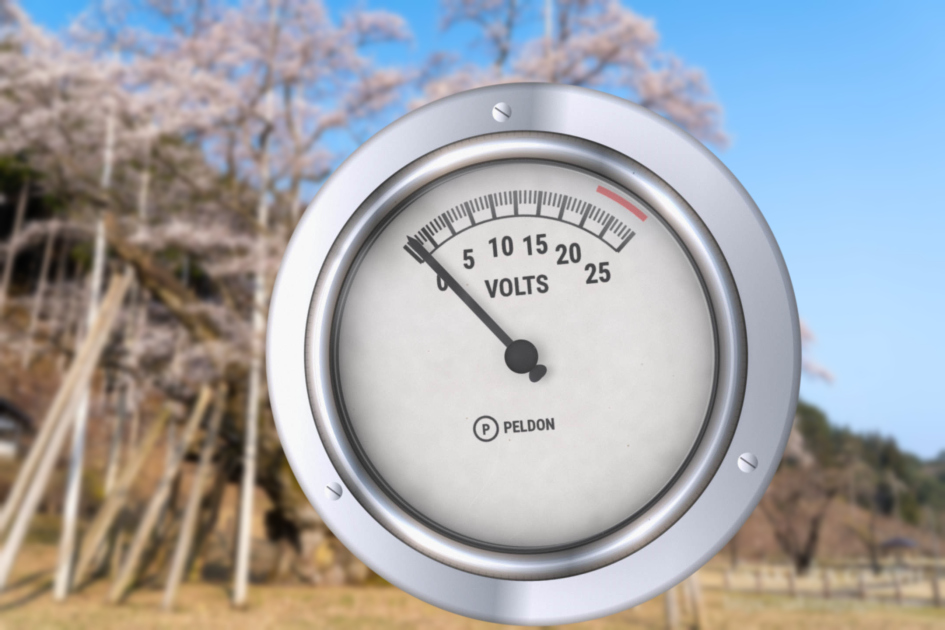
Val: 1 V
